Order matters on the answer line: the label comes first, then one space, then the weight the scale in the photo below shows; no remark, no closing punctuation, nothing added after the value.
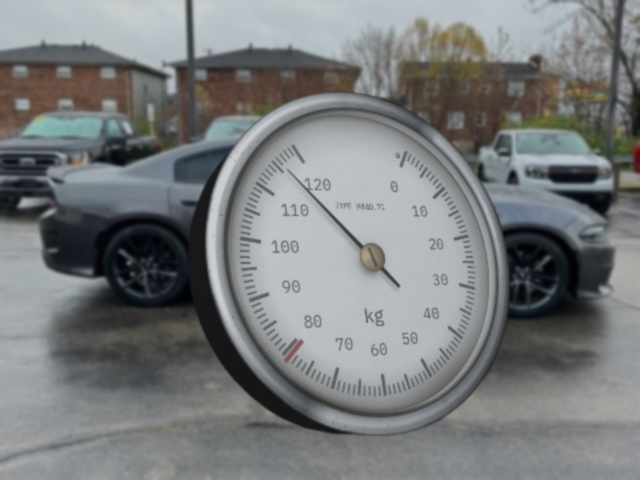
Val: 115 kg
